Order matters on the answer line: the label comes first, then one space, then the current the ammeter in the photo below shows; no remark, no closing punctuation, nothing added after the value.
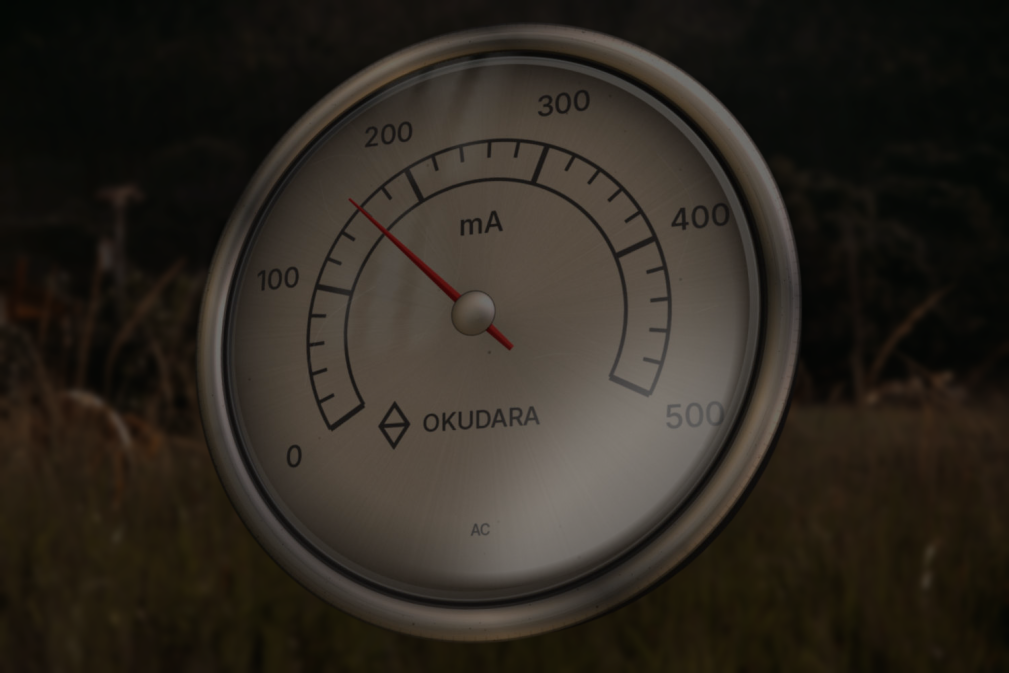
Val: 160 mA
